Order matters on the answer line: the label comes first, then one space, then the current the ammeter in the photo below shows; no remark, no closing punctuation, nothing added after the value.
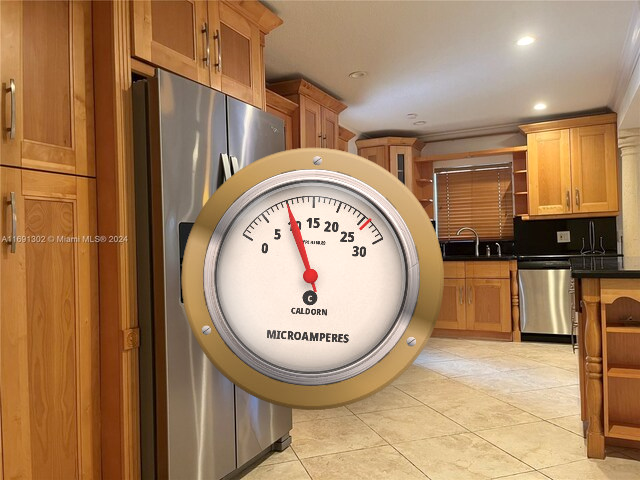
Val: 10 µA
